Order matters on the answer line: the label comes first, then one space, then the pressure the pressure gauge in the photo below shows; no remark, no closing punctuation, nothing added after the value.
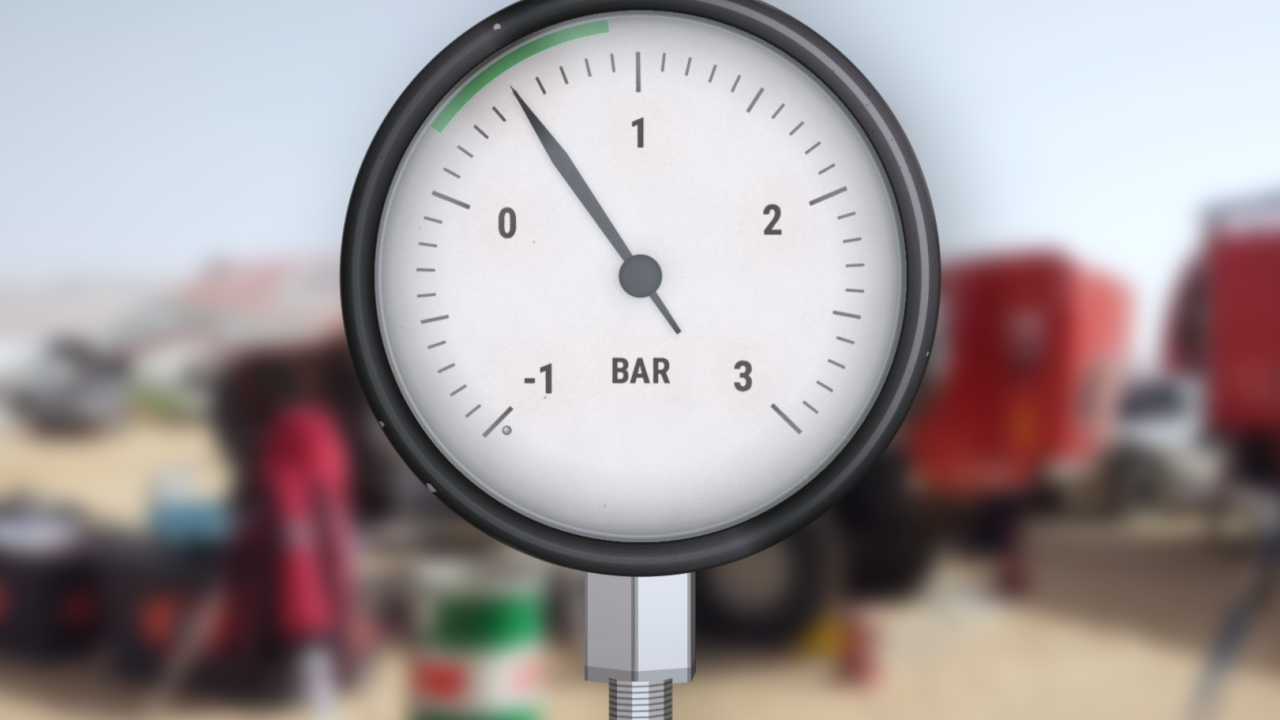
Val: 0.5 bar
